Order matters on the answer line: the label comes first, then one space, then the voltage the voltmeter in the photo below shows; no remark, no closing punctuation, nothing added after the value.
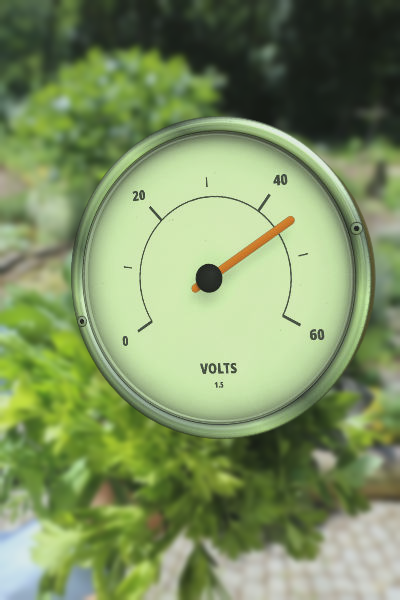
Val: 45 V
